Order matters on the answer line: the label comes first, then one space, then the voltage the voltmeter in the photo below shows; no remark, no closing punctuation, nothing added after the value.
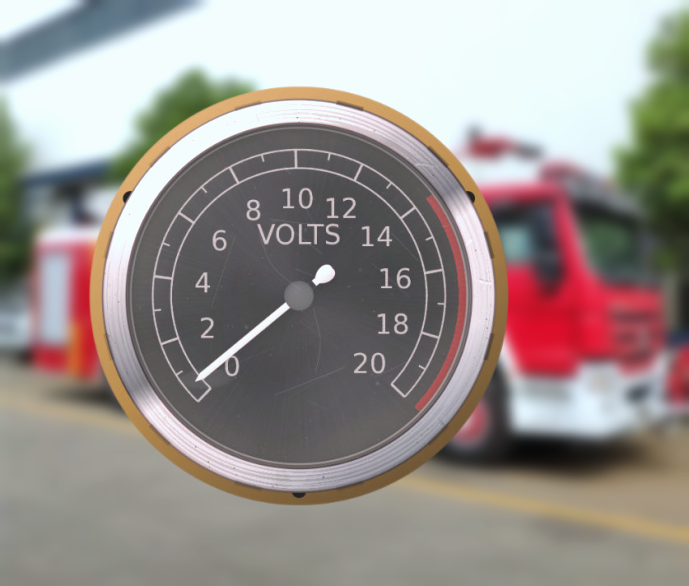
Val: 0.5 V
